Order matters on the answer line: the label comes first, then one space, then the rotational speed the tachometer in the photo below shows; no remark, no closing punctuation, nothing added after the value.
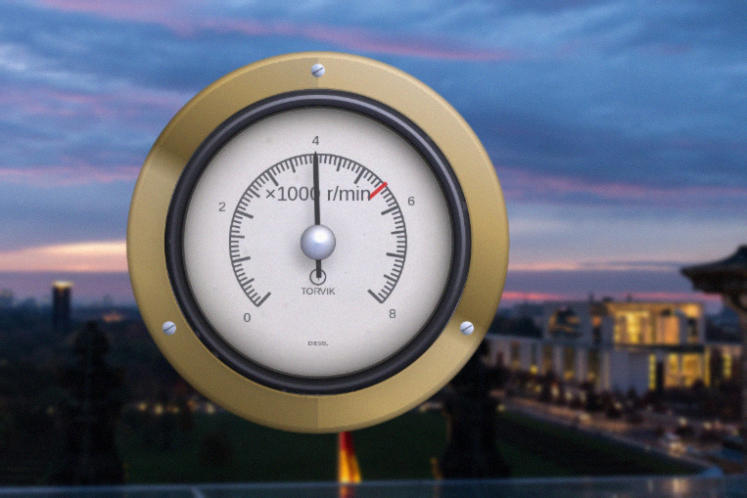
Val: 4000 rpm
